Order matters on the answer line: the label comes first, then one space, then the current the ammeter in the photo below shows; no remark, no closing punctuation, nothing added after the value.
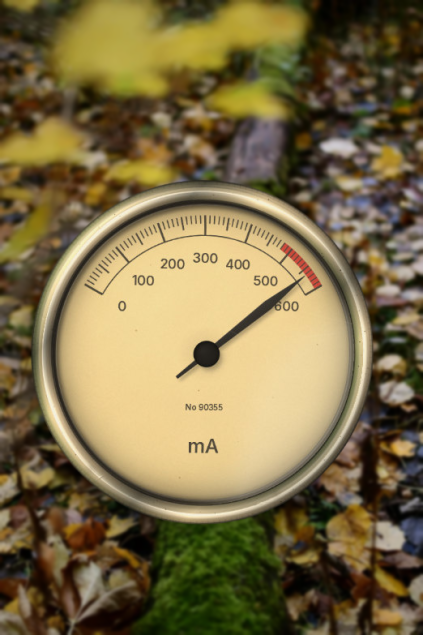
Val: 560 mA
